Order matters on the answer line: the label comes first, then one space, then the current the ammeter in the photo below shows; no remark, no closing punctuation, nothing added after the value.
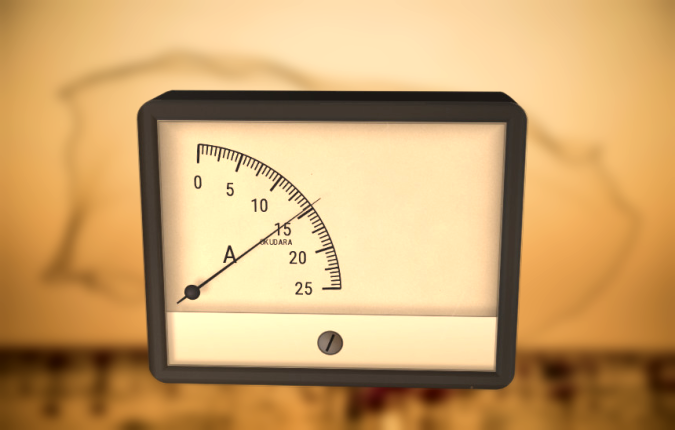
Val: 14.5 A
